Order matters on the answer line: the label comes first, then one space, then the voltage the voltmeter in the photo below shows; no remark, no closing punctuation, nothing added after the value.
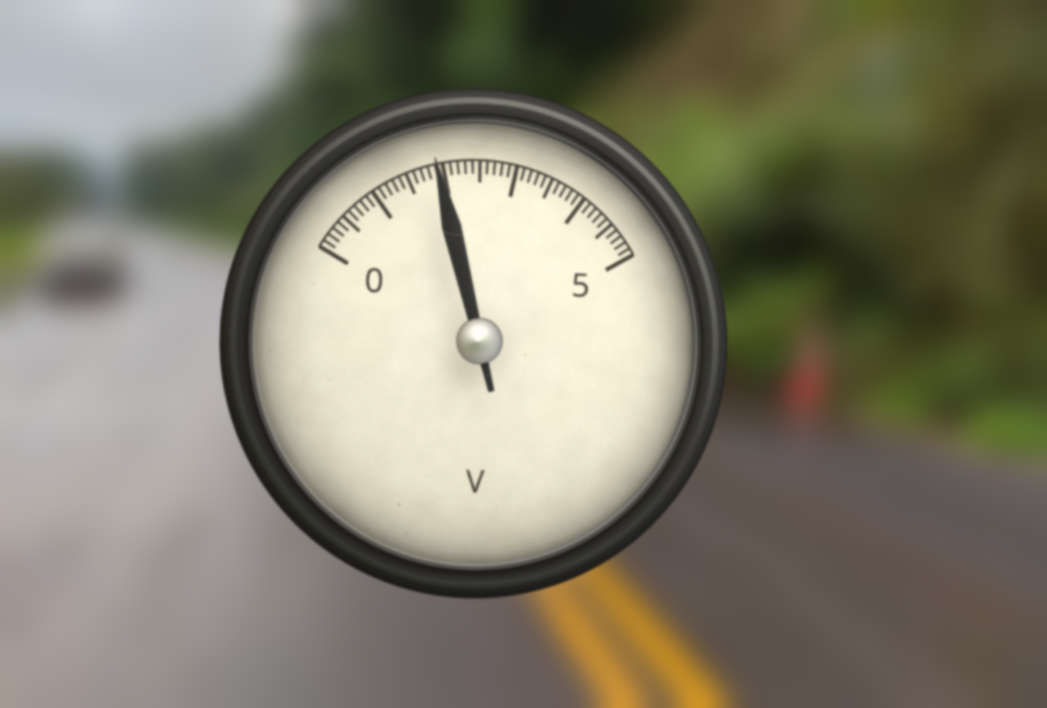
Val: 1.9 V
